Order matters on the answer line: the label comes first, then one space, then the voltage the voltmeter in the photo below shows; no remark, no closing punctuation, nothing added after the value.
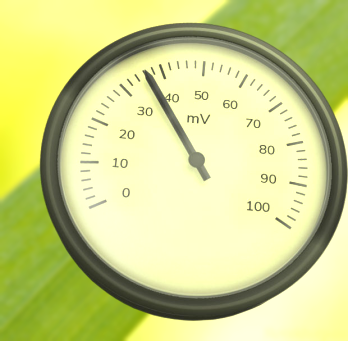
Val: 36 mV
